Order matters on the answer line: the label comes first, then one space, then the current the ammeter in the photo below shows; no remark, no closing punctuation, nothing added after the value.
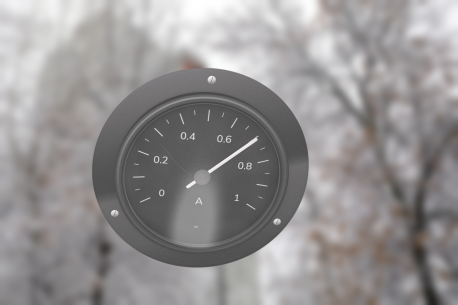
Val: 0.7 A
